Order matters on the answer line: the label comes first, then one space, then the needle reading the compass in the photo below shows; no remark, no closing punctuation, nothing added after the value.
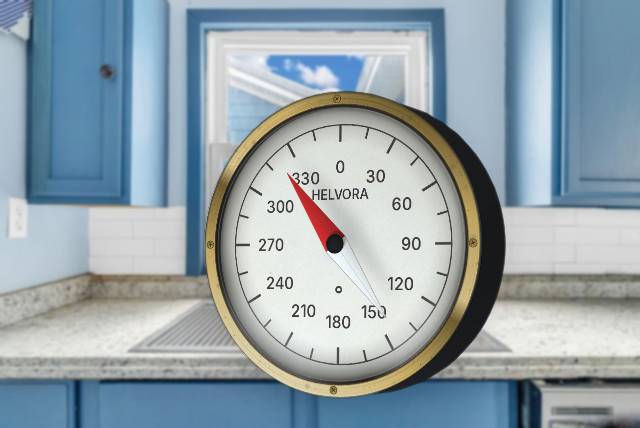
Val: 322.5 °
